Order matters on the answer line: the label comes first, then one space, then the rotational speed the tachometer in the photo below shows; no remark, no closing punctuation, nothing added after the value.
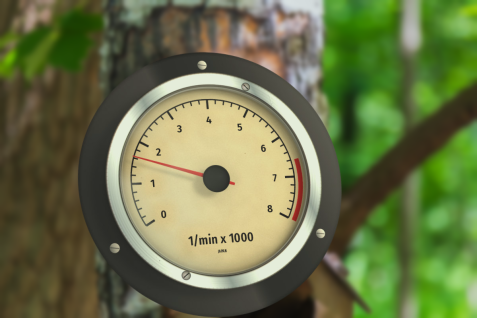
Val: 1600 rpm
